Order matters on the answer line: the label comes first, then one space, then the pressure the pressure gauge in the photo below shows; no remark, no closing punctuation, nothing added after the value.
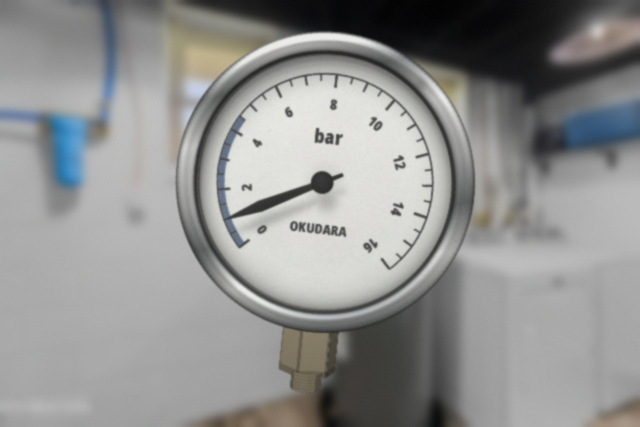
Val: 1 bar
